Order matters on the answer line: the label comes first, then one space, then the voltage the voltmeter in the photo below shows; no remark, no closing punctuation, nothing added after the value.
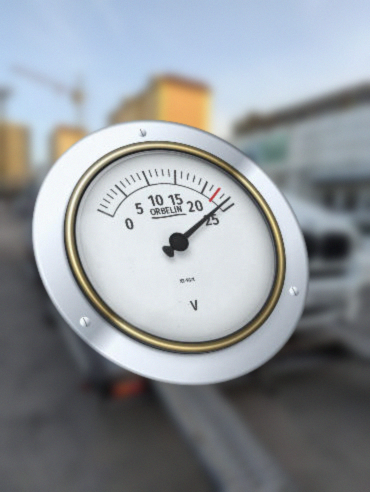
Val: 24 V
